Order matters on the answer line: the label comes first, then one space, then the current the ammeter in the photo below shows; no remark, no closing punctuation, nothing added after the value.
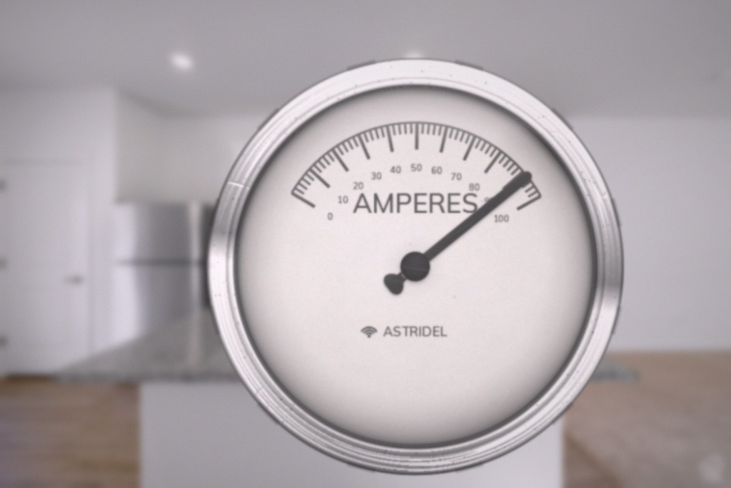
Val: 92 A
